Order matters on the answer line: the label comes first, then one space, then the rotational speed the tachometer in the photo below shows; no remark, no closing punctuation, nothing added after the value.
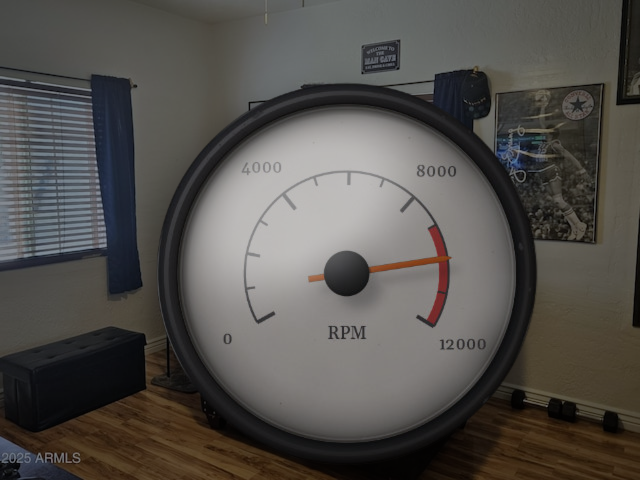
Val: 10000 rpm
